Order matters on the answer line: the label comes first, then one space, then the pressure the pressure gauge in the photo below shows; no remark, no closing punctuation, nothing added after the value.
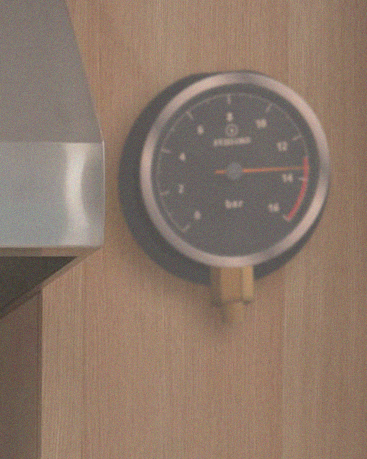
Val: 13.5 bar
